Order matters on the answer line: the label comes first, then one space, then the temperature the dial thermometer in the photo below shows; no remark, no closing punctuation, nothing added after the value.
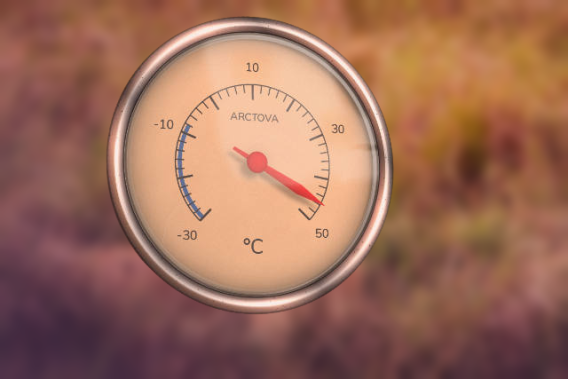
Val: 46 °C
